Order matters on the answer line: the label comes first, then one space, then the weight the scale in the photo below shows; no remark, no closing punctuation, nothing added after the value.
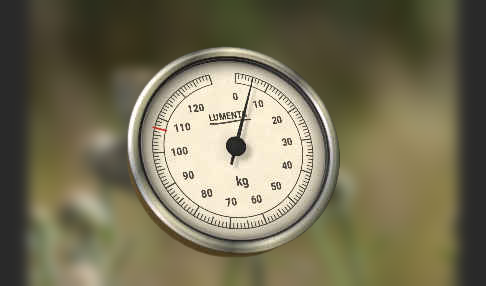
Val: 5 kg
